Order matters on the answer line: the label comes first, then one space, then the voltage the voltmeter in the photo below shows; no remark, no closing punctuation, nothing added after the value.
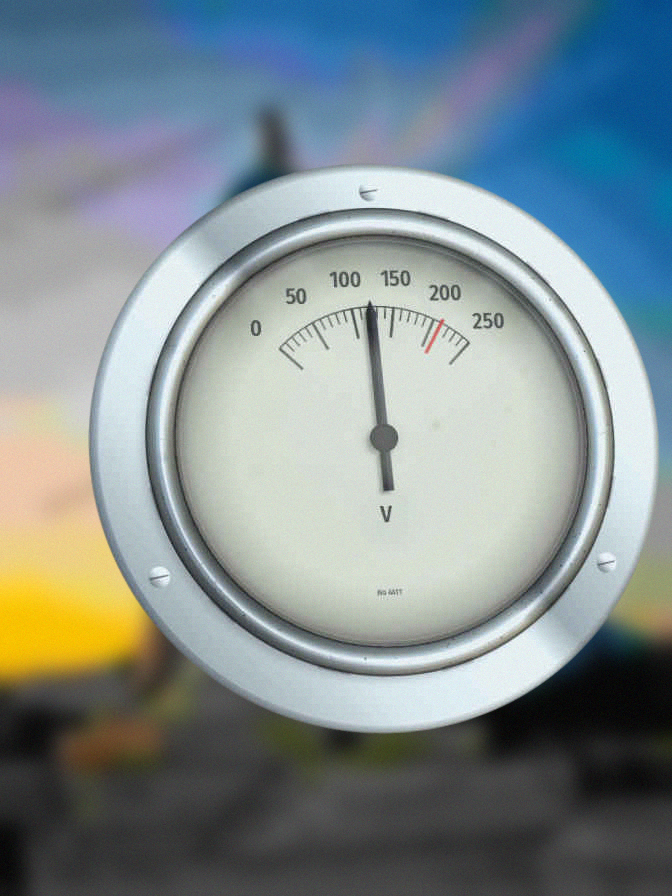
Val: 120 V
